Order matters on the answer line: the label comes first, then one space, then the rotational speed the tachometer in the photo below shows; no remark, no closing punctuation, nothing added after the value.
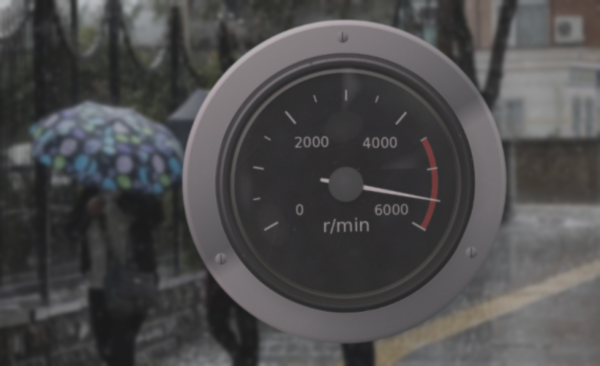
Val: 5500 rpm
